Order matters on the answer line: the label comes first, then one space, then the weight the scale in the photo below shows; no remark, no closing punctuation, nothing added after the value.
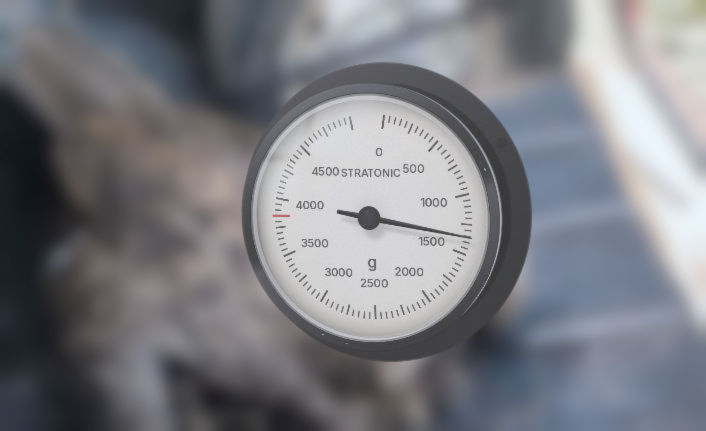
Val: 1350 g
